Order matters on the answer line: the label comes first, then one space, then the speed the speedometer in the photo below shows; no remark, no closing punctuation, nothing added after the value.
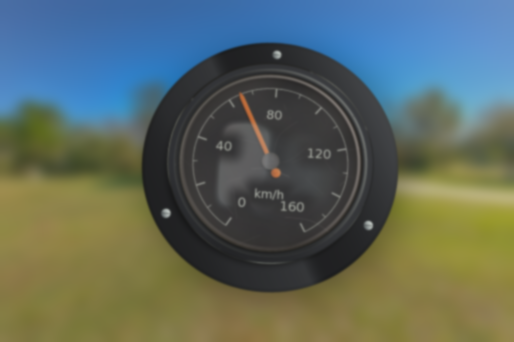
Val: 65 km/h
